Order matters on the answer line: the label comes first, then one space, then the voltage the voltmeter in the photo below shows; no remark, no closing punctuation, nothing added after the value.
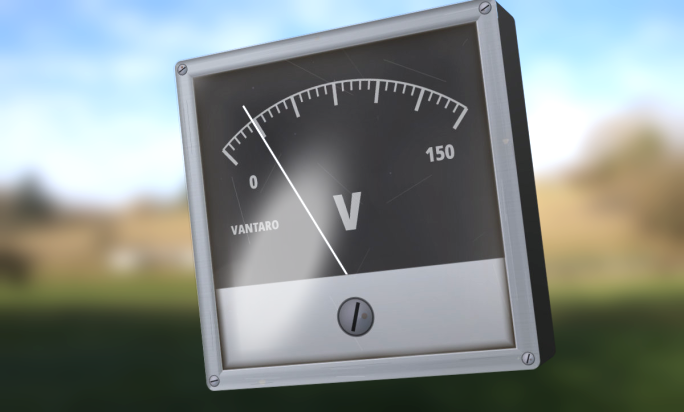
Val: 25 V
